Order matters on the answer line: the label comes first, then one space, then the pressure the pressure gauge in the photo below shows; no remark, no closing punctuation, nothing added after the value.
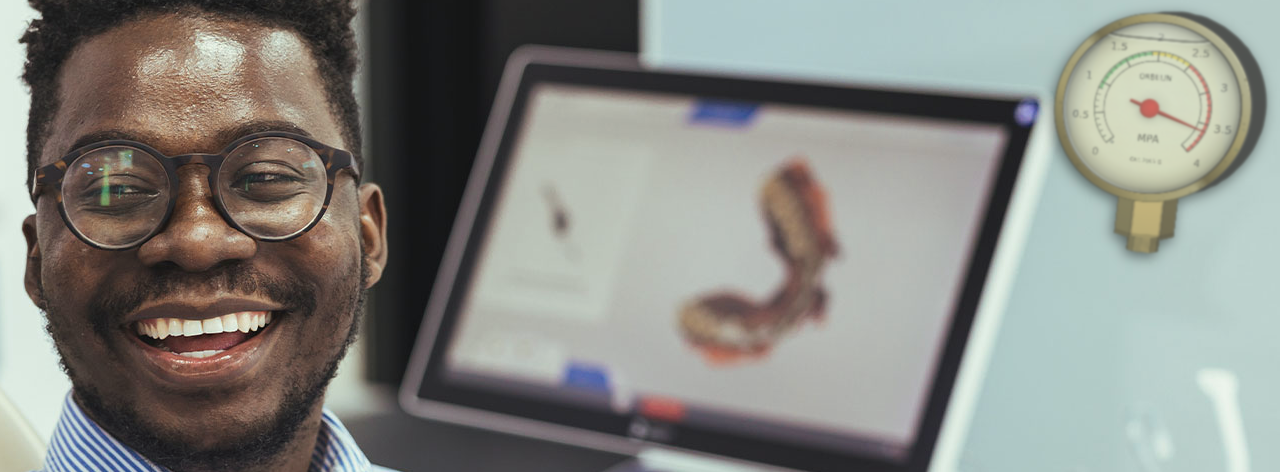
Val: 3.6 MPa
